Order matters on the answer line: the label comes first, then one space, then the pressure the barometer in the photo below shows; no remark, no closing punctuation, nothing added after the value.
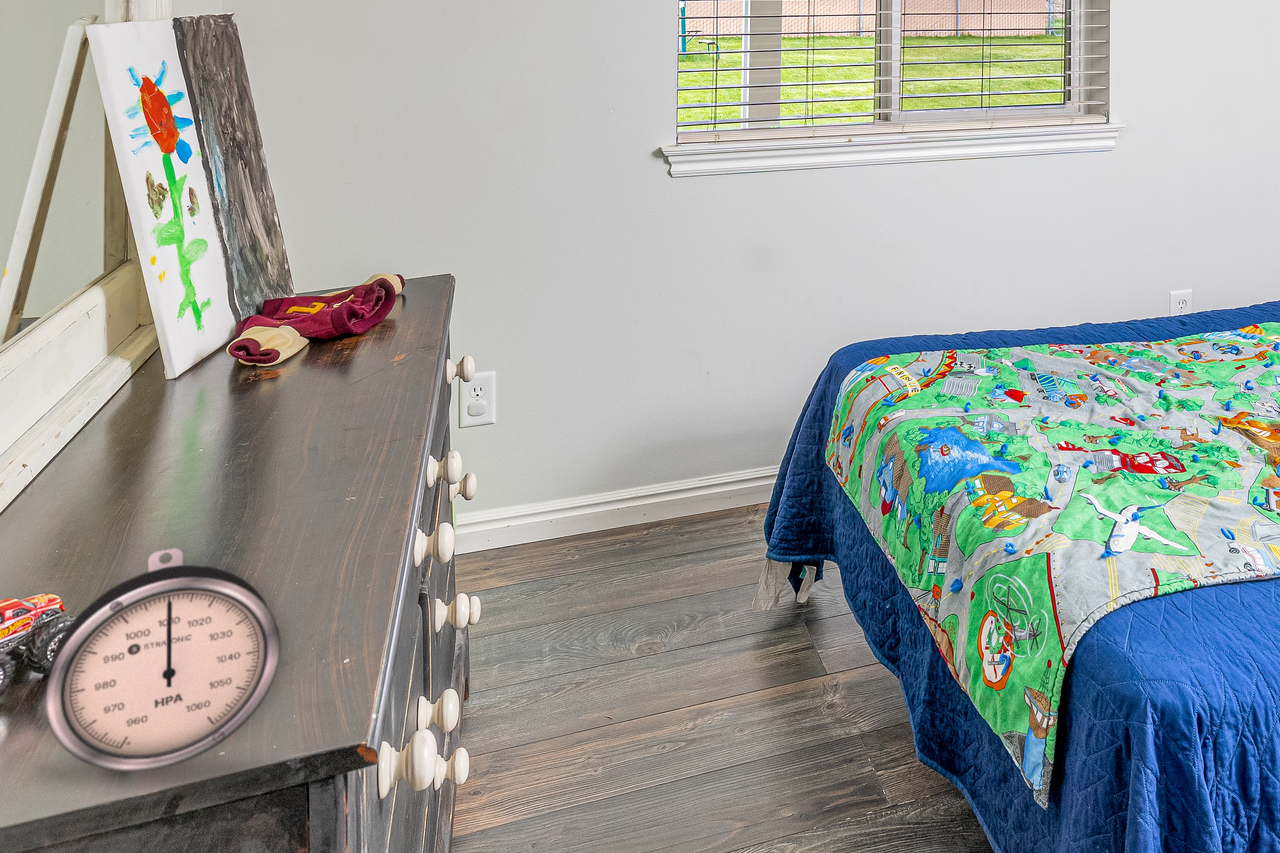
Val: 1010 hPa
